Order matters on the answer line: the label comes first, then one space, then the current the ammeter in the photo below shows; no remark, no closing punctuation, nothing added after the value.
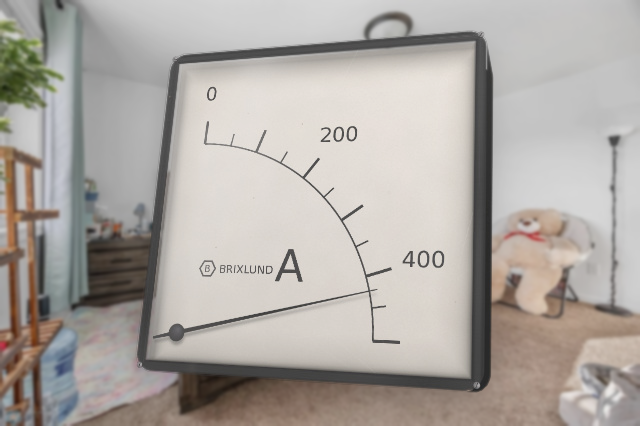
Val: 425 A
